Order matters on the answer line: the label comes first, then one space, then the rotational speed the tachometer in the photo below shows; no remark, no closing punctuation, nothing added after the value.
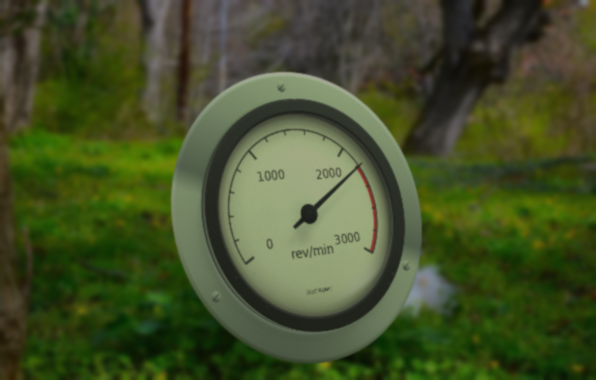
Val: 2200 rpm
